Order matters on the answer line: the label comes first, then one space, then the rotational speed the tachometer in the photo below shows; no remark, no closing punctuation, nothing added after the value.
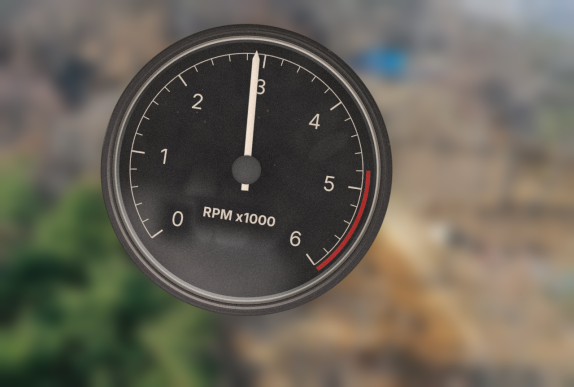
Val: 2900 rpm
